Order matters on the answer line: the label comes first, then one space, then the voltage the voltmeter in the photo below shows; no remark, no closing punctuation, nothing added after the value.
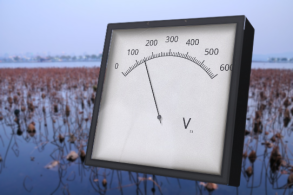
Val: 150 V
